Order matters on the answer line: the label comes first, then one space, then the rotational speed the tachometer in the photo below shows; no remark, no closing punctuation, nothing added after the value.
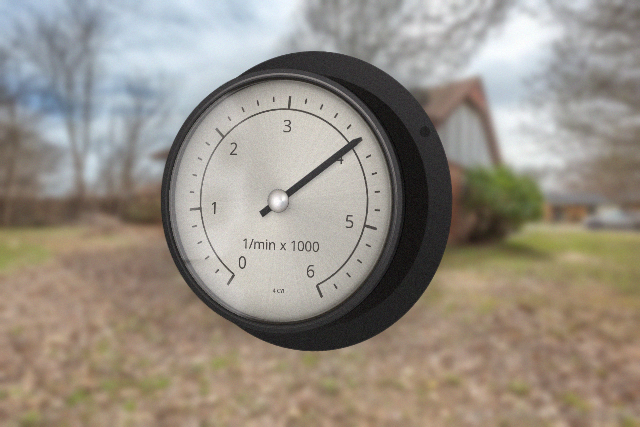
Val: 4000 rpm
